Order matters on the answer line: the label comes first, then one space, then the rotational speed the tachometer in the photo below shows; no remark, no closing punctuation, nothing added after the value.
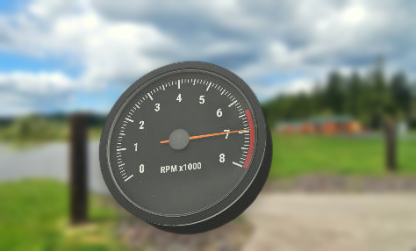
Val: 7000 rpm
